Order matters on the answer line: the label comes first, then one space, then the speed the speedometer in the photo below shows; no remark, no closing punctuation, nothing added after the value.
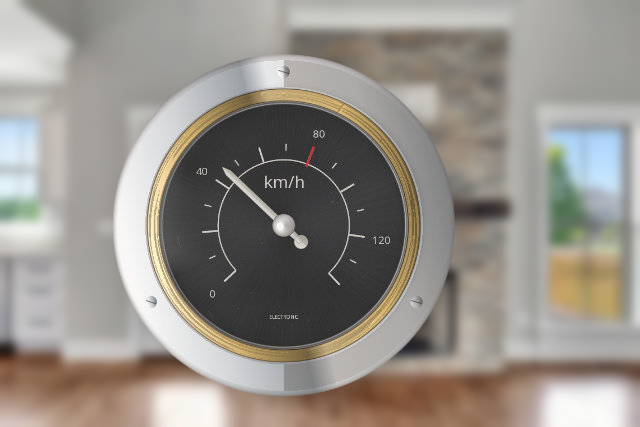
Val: 45 km/h
